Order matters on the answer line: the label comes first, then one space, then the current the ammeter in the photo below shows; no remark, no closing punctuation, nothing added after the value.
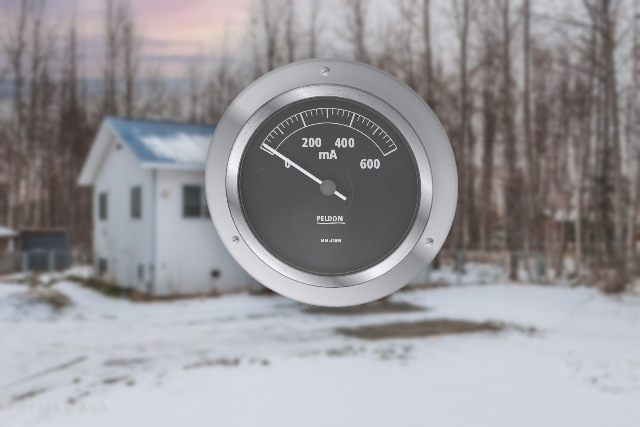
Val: 20 mA
